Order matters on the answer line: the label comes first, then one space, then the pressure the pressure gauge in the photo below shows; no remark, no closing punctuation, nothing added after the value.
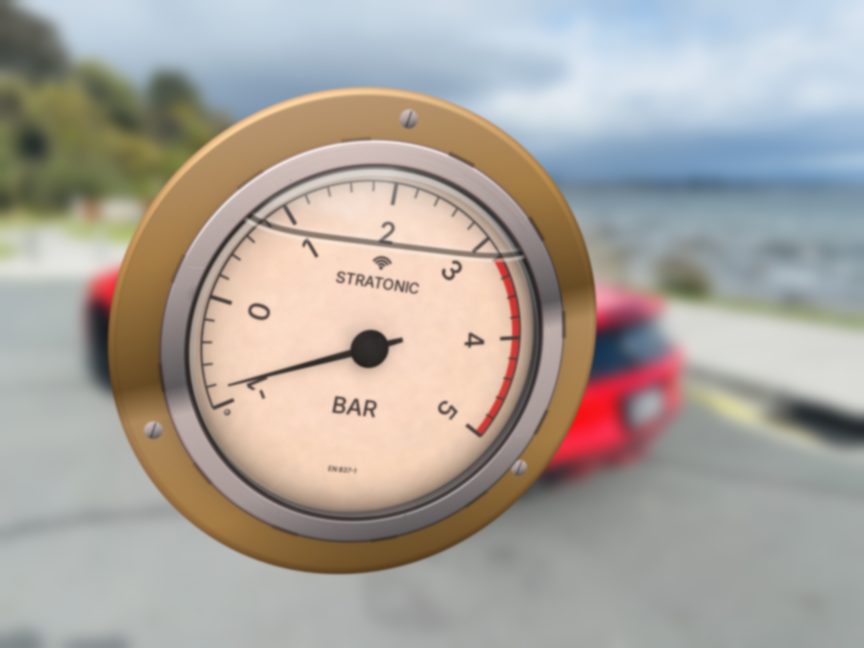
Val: -0.8 bar
